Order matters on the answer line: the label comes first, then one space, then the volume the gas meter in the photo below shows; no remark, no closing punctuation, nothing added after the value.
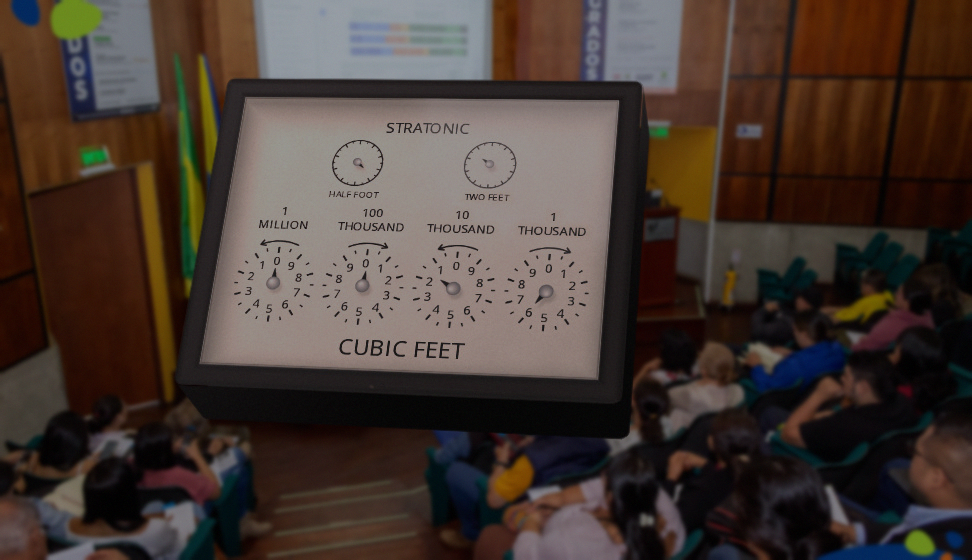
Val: 1600 ft³
